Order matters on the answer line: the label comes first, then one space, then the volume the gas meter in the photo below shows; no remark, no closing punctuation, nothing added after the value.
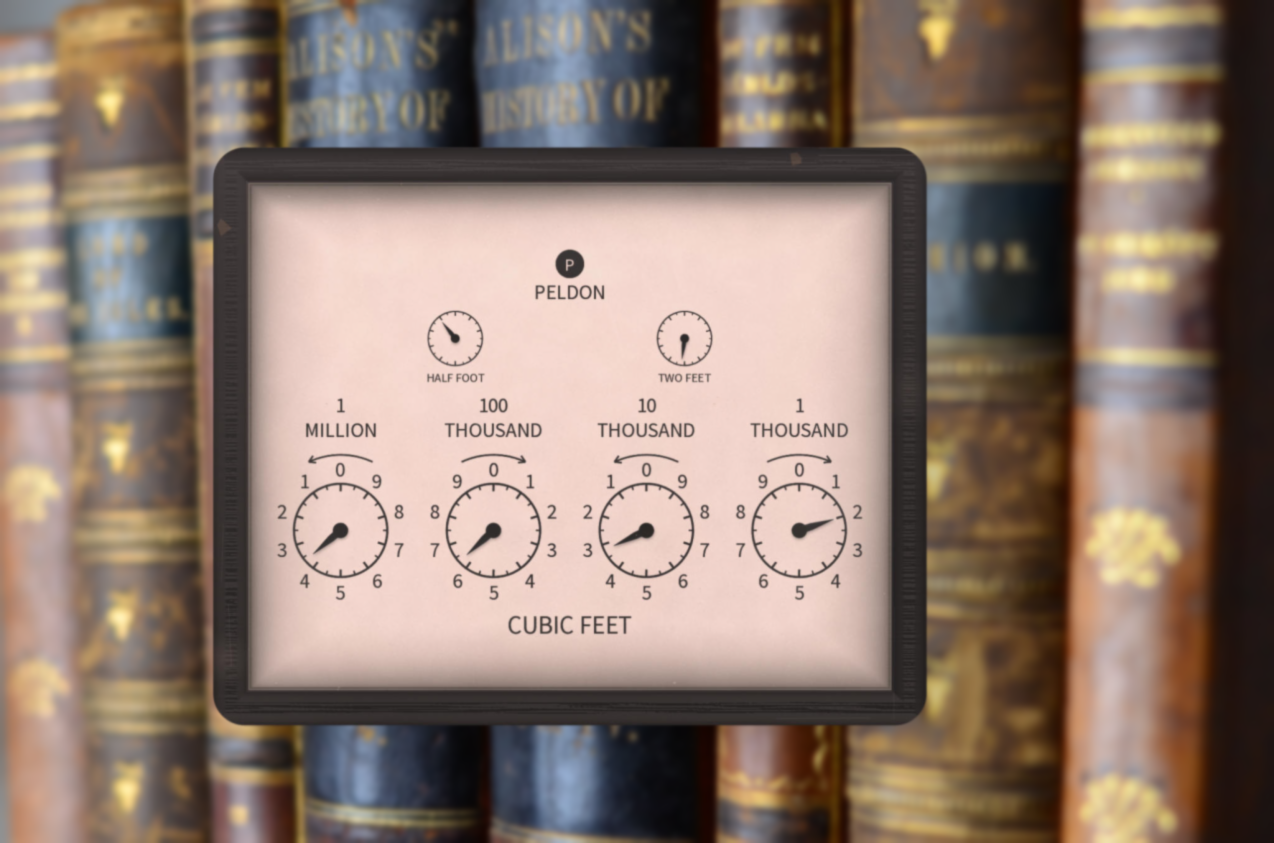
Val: 363200 ft³
